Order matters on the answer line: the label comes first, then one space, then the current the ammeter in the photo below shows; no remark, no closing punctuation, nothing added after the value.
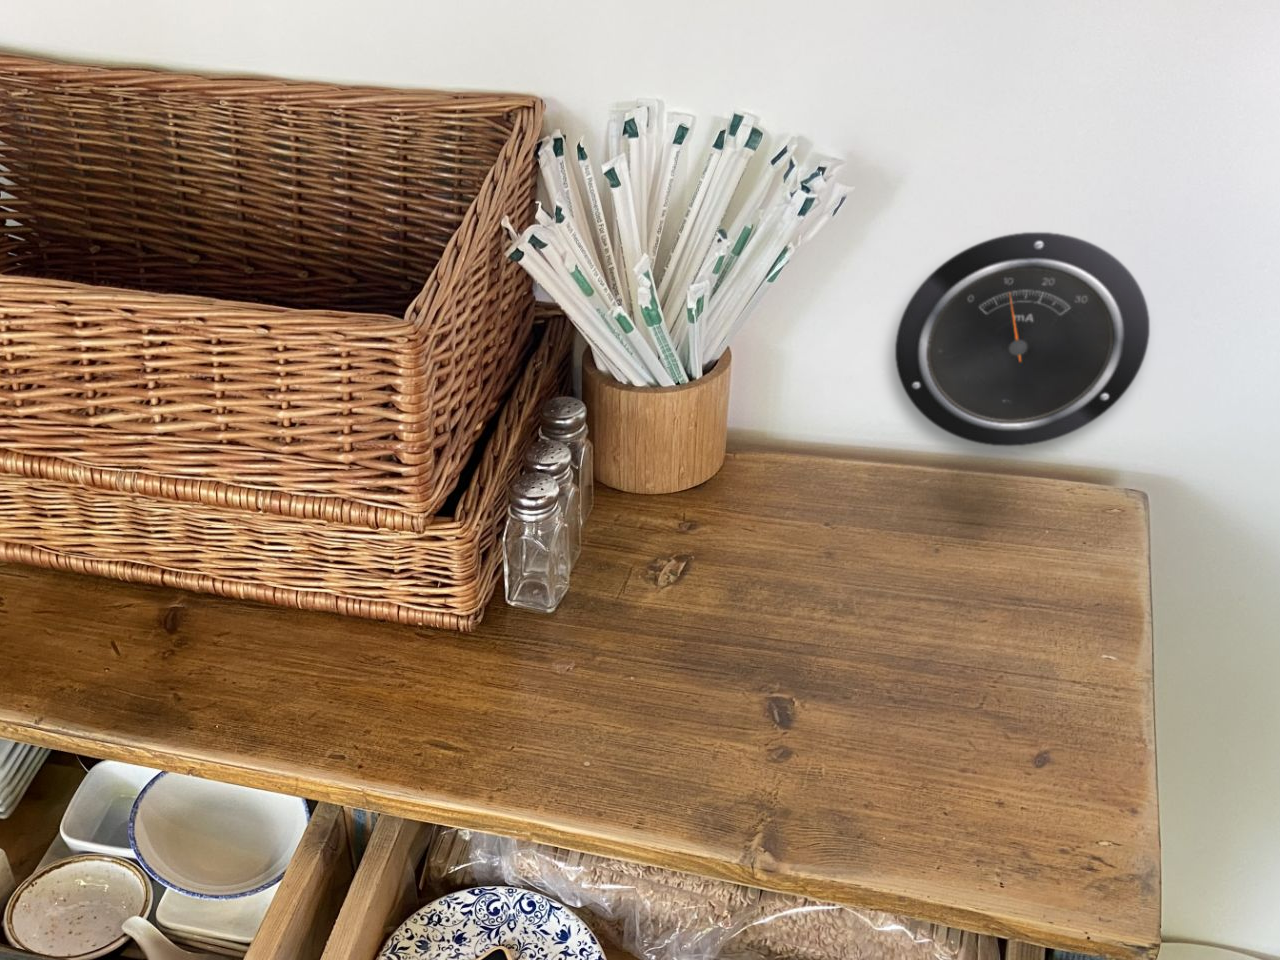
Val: 10 mA
